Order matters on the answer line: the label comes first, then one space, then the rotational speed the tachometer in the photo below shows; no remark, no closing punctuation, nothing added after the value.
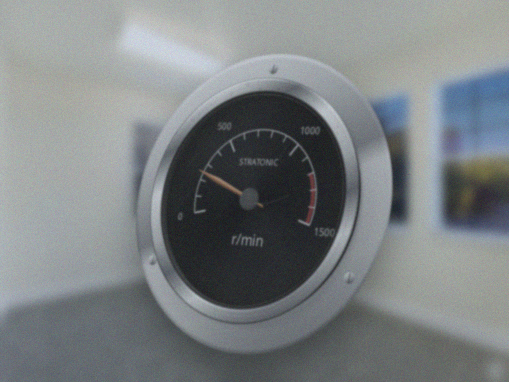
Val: 250 rpm
